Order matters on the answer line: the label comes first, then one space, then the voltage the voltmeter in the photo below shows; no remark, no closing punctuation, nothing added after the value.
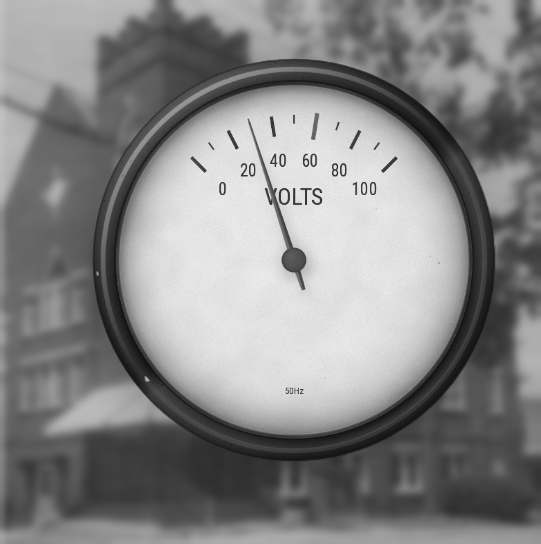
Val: 30 V
